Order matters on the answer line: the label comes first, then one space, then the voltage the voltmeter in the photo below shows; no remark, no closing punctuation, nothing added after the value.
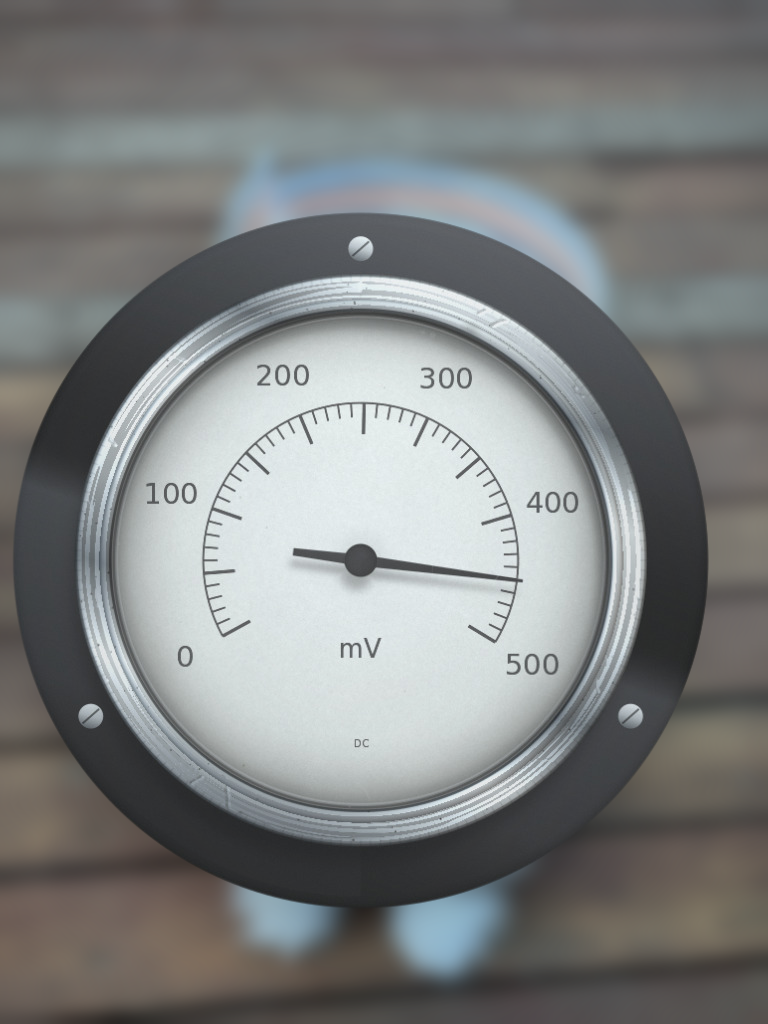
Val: 450 mV
